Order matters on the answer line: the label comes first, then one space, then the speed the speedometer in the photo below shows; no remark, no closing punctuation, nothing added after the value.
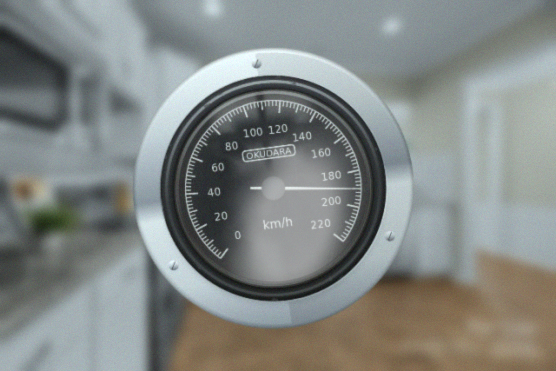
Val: 190 km/h
